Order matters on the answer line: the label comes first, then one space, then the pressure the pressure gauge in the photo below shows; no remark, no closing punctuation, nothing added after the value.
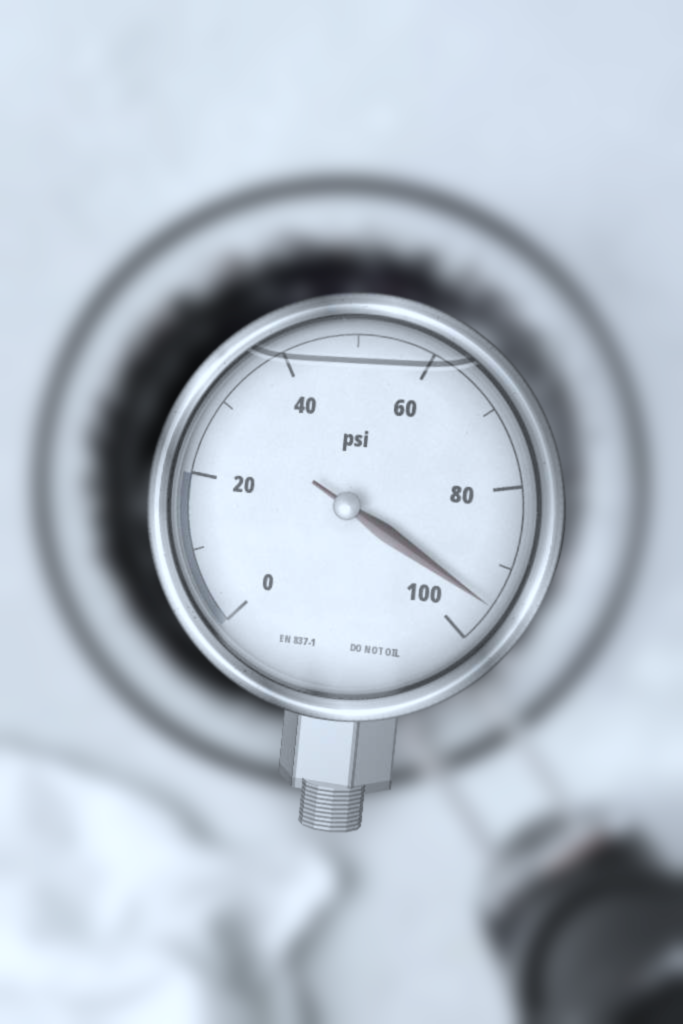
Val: 95 psi
